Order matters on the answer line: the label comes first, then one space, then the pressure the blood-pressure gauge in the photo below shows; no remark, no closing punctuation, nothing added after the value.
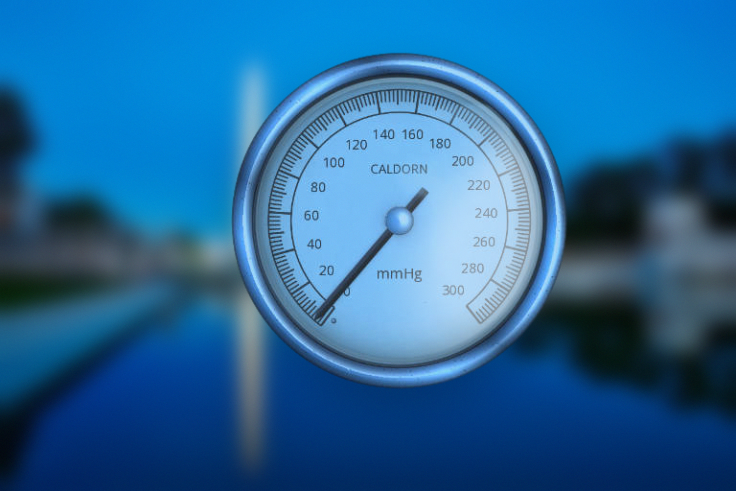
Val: 4 mmHg
